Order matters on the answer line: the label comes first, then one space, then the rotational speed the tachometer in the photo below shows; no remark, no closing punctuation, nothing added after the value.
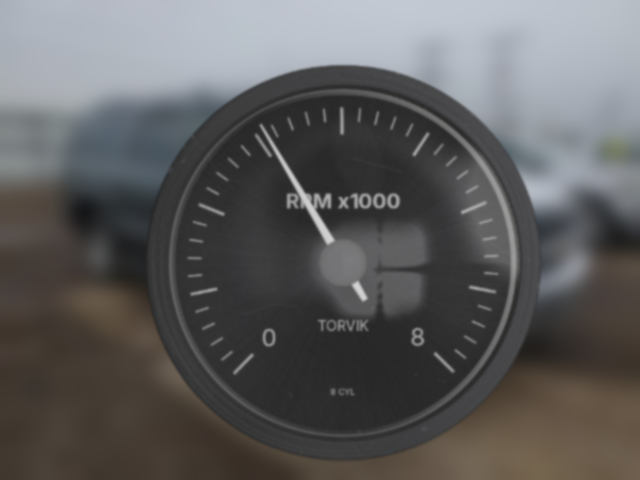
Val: 3100 rpm
